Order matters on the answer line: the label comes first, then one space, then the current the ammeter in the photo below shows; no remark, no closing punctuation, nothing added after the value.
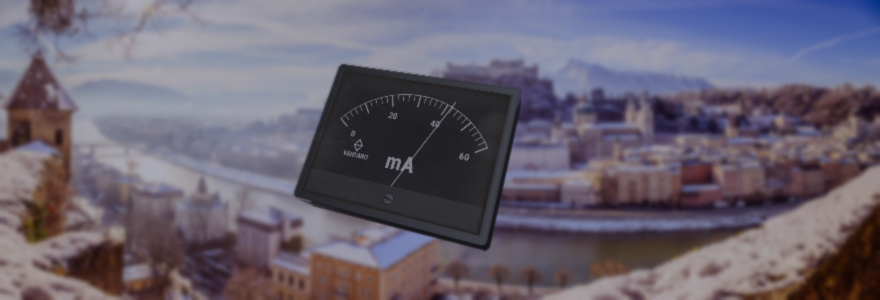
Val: 42 mA
